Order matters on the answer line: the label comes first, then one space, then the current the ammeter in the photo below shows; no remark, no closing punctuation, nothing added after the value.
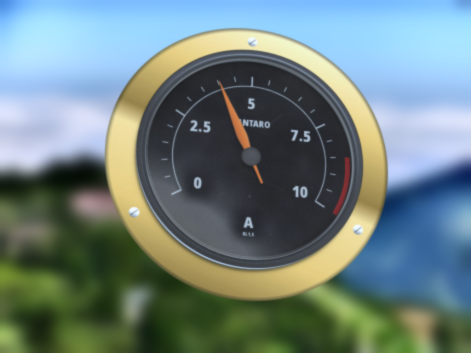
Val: 4 A
